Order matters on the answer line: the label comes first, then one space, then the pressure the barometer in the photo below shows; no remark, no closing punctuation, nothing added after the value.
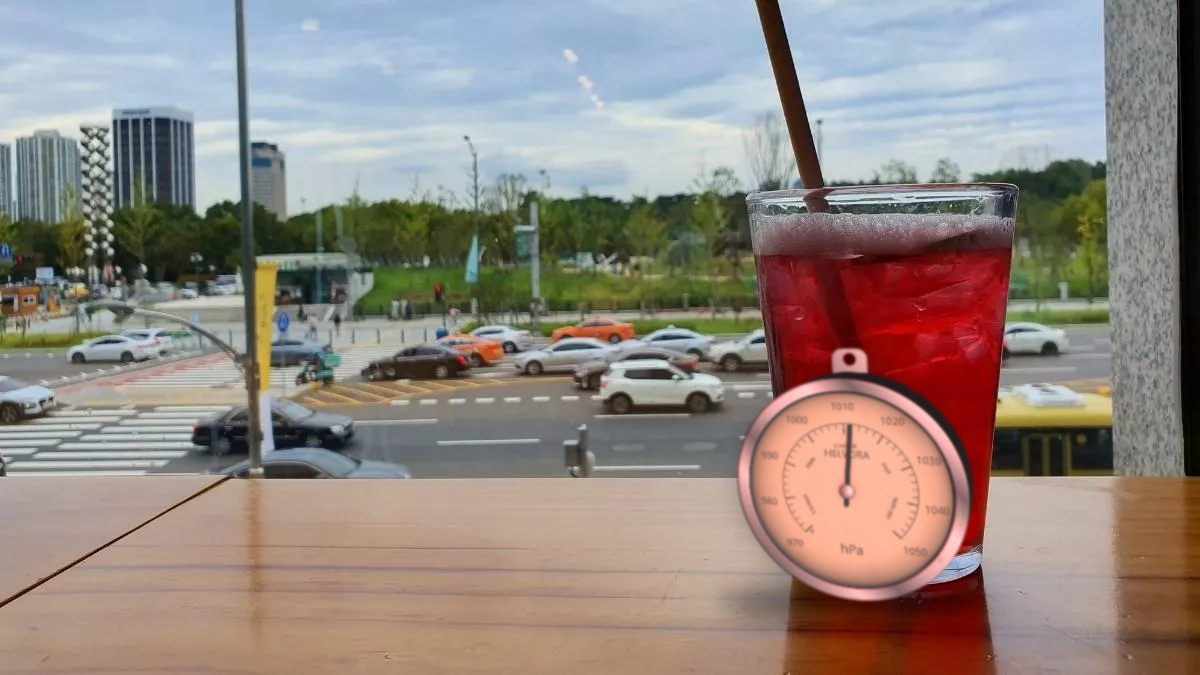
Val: 1012 hPa
